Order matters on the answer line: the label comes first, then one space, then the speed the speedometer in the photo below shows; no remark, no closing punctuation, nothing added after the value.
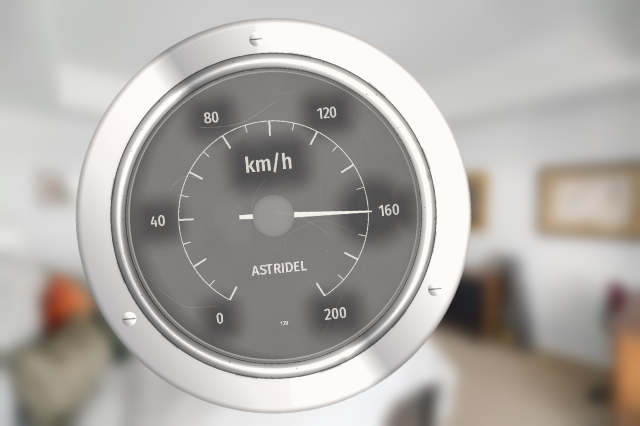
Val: 160 km/h
